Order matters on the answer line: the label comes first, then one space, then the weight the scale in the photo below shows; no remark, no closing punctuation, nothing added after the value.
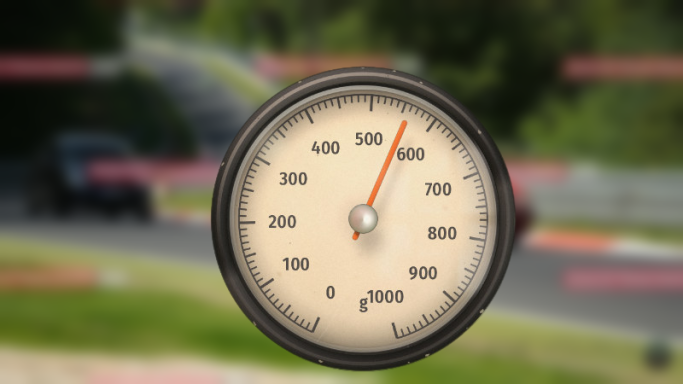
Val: 560 g
